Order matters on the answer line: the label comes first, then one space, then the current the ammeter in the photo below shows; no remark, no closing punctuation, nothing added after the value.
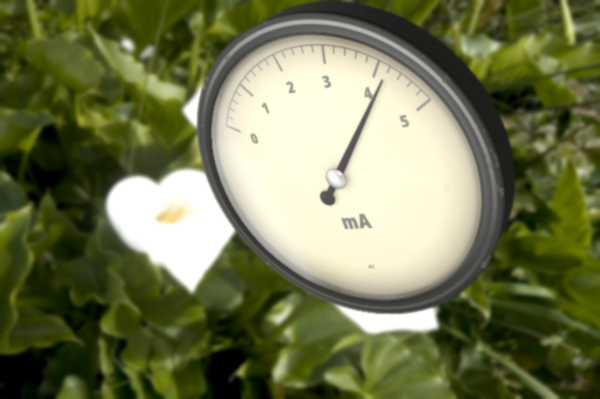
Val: 4.2 mA
